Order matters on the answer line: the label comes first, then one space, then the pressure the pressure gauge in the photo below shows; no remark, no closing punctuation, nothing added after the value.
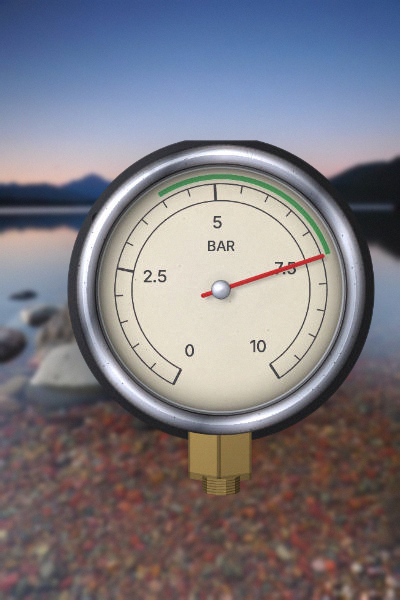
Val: 7.5 bar
